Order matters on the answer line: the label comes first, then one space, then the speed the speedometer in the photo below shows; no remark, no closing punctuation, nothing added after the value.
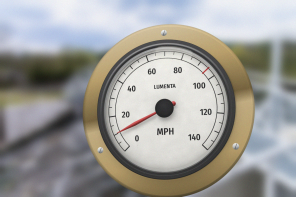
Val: 10 mph
